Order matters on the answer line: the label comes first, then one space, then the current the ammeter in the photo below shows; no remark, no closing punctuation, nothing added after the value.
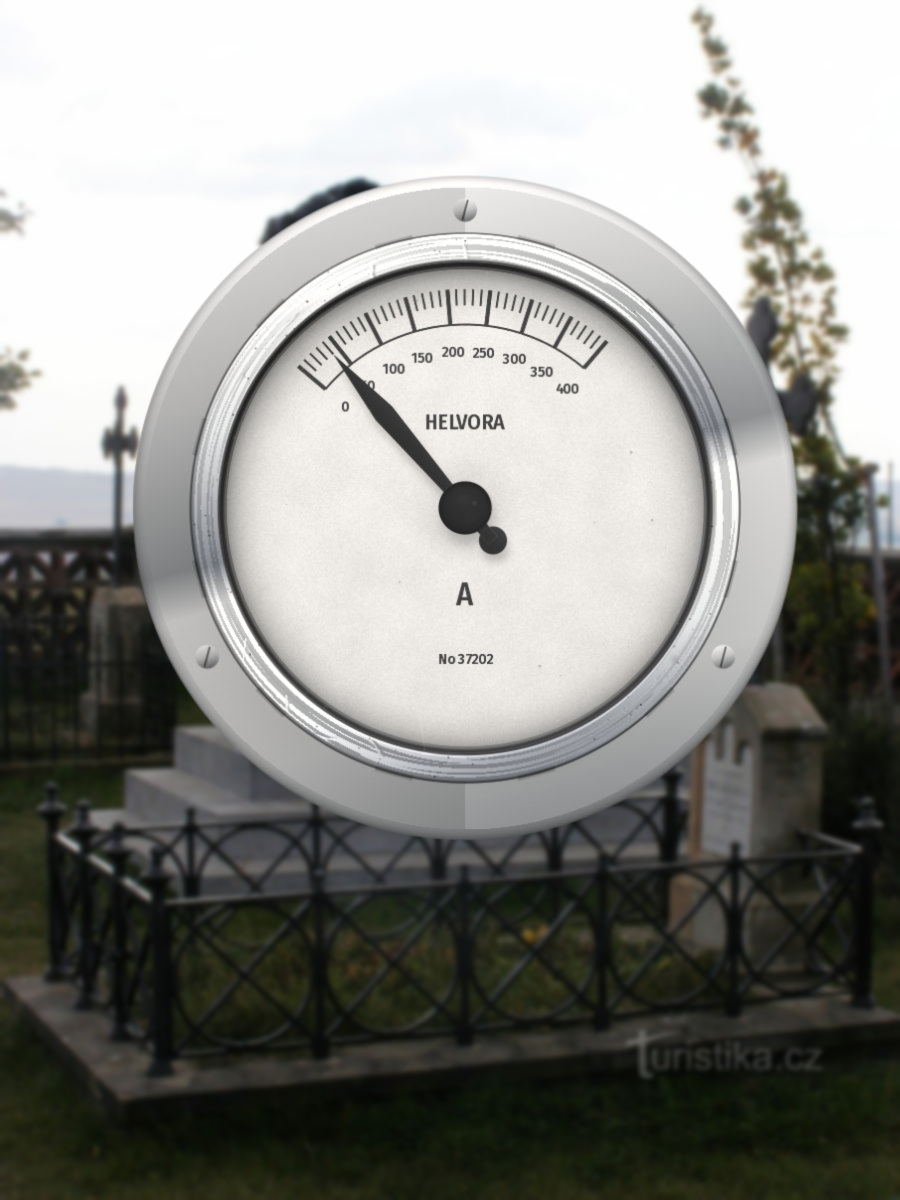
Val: 40 A
